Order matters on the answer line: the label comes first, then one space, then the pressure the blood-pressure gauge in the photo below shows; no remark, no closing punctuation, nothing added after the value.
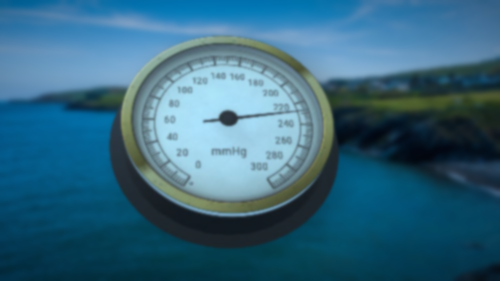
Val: 230 mmHg
